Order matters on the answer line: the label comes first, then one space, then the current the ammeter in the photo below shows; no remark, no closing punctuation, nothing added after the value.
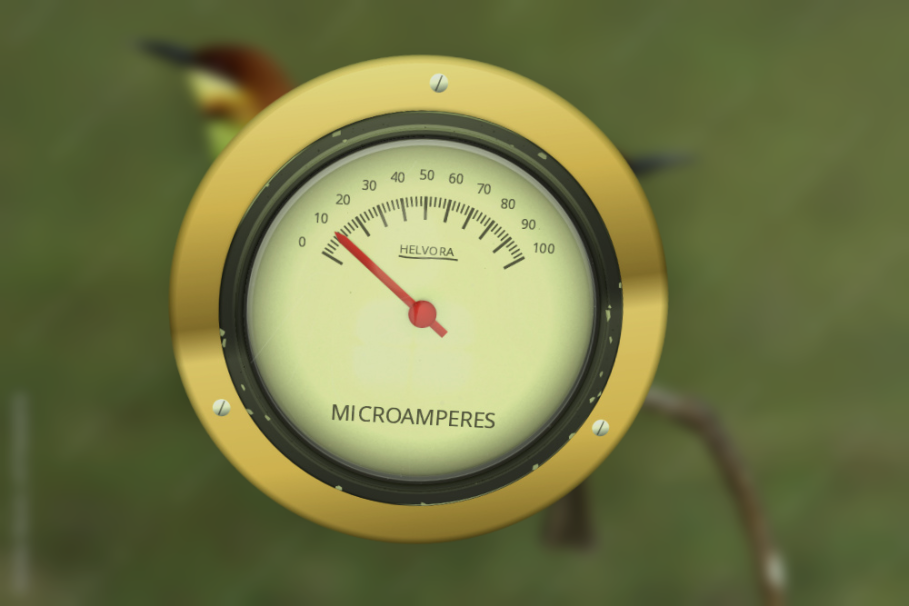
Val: 10 µA
